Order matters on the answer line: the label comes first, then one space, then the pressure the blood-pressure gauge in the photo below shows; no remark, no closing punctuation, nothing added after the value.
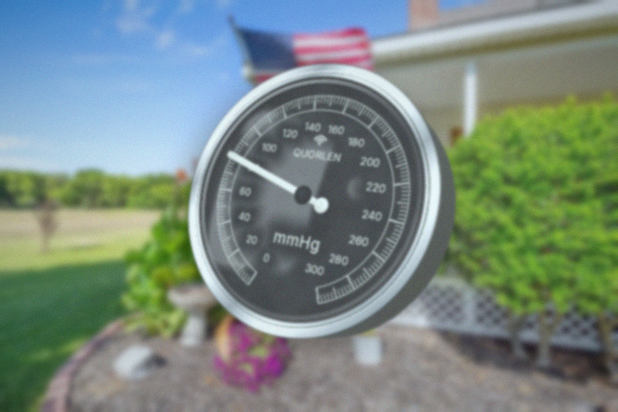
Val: 80 mmHg
